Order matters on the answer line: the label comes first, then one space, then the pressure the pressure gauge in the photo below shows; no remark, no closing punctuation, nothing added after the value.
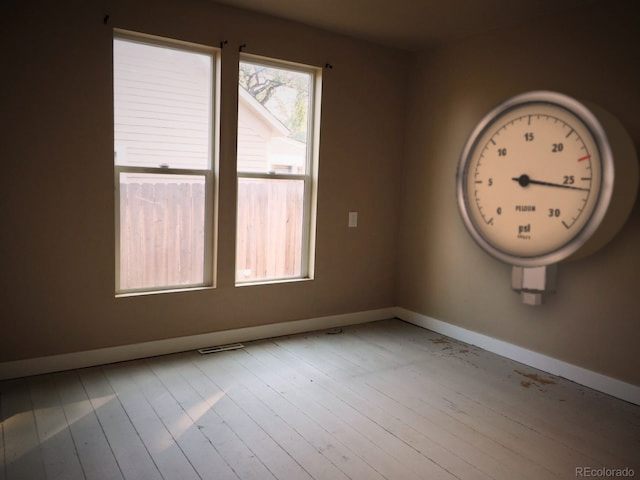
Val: 26 psi
